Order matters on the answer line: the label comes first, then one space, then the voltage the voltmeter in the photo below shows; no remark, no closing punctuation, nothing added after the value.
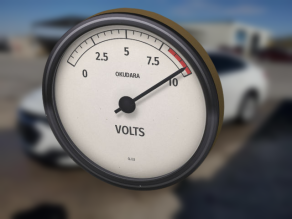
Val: 9.5 V
